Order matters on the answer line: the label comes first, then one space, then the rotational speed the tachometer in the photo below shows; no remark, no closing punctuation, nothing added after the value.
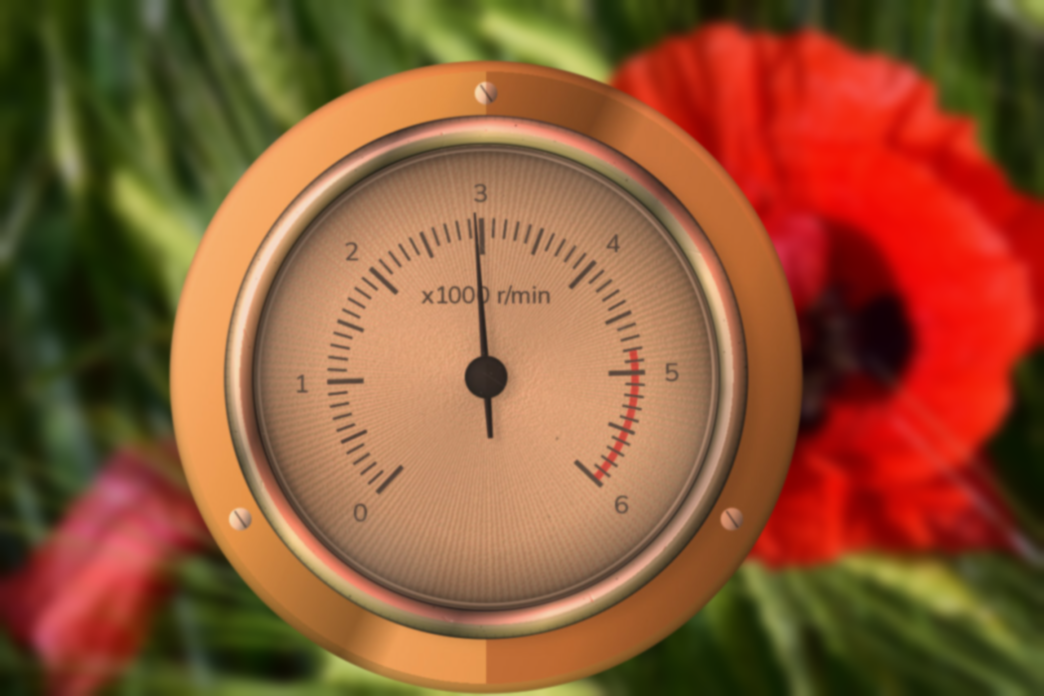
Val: 2950 rpm
